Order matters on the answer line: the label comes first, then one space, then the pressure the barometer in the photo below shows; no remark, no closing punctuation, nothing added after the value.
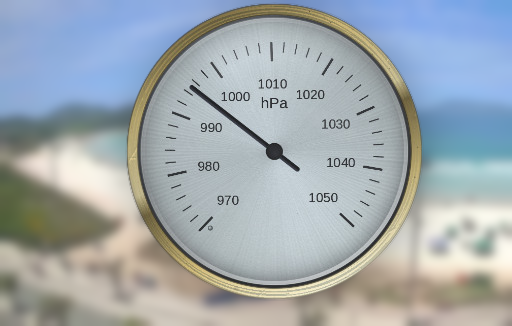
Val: 995 hPa
